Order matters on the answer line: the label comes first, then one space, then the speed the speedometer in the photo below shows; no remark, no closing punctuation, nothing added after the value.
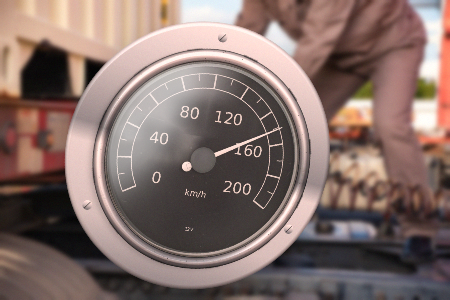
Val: 150 km/h
